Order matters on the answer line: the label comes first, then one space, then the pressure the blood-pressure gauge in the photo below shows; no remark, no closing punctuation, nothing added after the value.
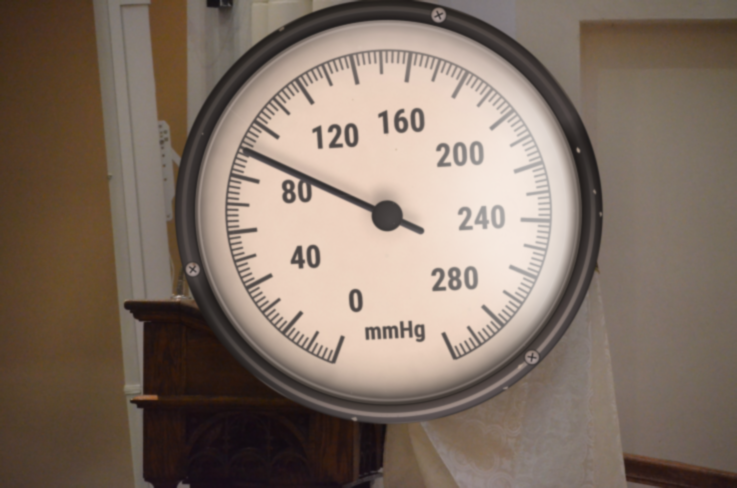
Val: 90 mmHg
